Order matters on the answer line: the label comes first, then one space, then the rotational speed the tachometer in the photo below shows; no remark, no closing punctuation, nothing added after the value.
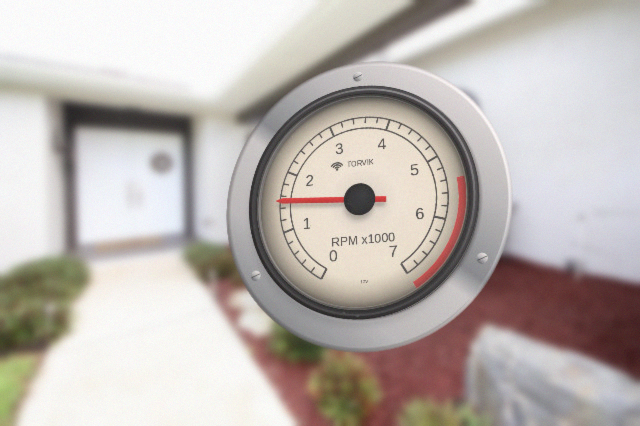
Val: 1500 rpm
